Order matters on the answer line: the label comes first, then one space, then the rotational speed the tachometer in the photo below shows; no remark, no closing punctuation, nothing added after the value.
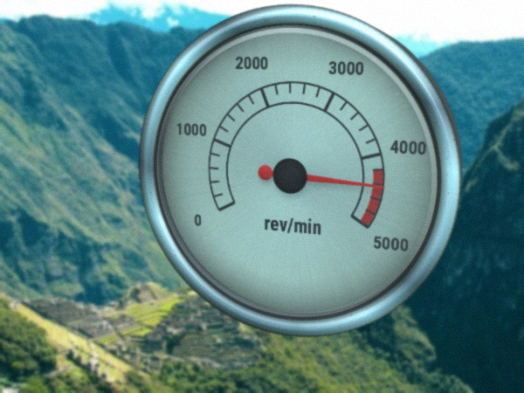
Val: 4400 rpm
